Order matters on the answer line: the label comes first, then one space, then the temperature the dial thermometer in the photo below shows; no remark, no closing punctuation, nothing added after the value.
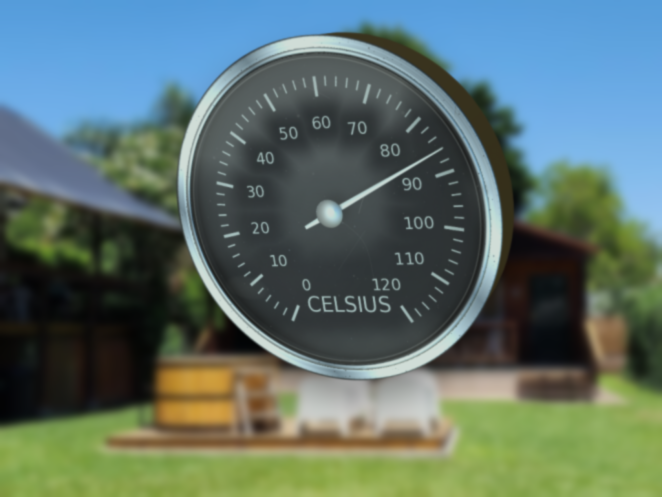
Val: 86 °C
